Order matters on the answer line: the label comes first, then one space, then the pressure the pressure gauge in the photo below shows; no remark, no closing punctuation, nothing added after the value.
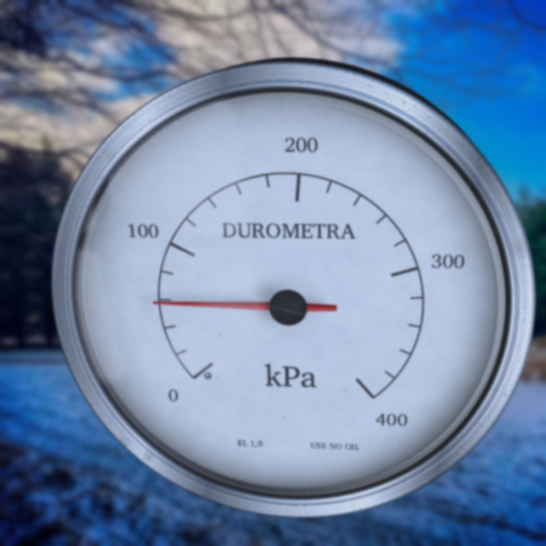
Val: 60 kPa
